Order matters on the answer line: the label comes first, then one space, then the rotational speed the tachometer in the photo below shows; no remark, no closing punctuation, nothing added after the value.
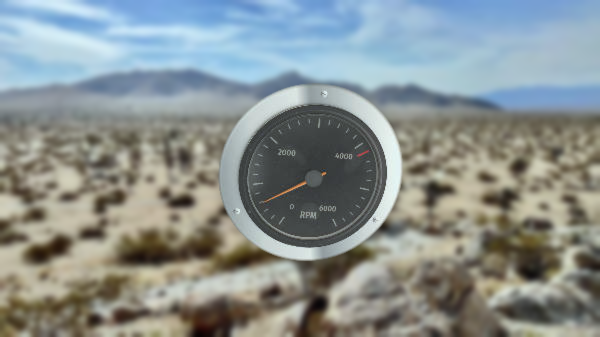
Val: 600 rpm
